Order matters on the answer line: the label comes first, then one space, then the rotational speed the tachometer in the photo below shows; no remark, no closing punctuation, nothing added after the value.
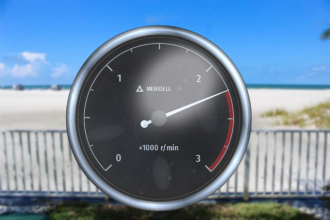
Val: 2250 rpm
